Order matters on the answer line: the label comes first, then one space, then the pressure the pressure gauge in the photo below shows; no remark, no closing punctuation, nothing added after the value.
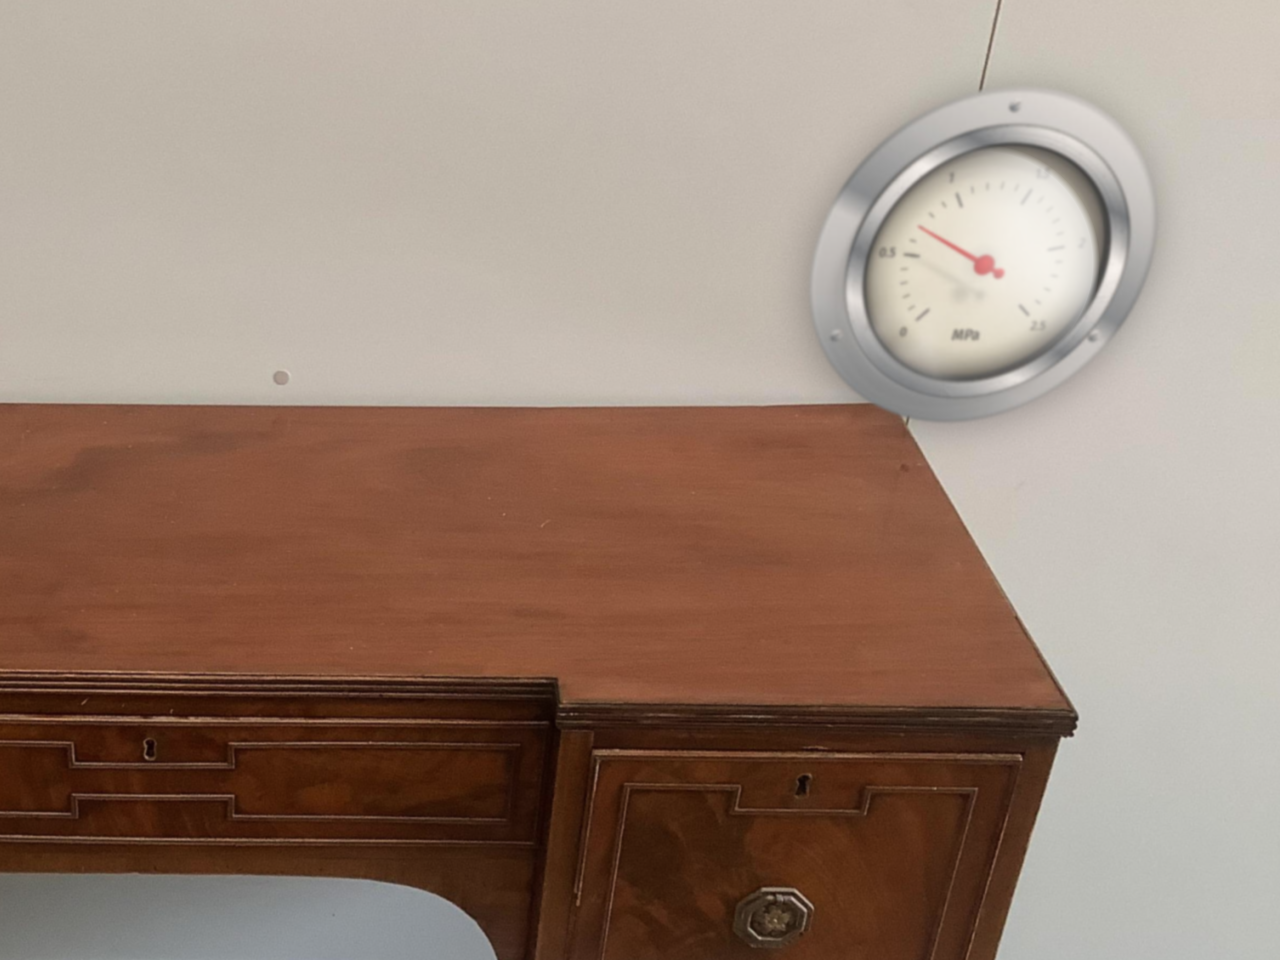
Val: 0.7 MPa
